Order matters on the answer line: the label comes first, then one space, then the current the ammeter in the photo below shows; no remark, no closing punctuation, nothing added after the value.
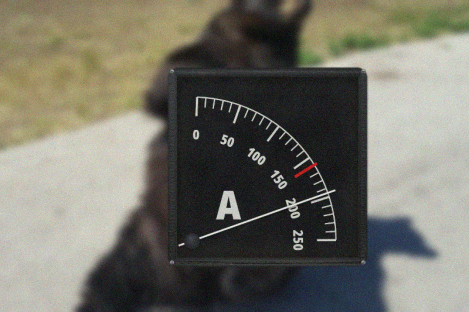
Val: 195 A
